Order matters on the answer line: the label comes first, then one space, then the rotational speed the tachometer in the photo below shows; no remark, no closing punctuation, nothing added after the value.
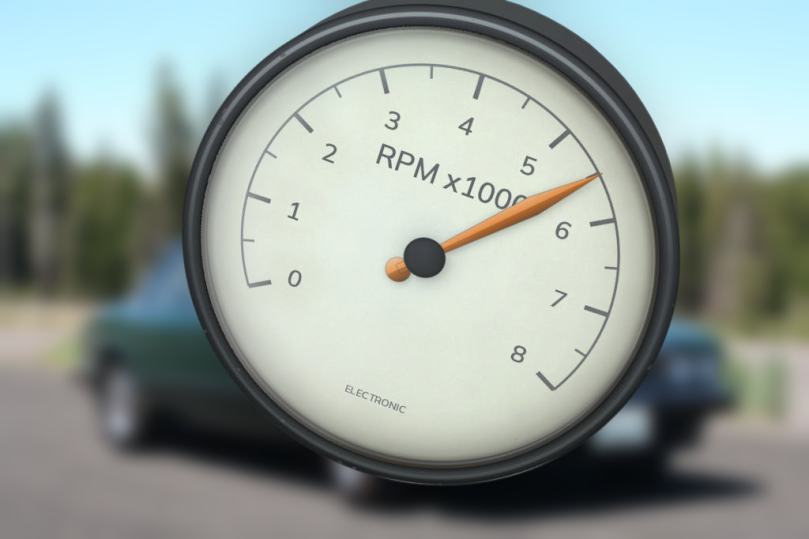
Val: 5500 rpm
